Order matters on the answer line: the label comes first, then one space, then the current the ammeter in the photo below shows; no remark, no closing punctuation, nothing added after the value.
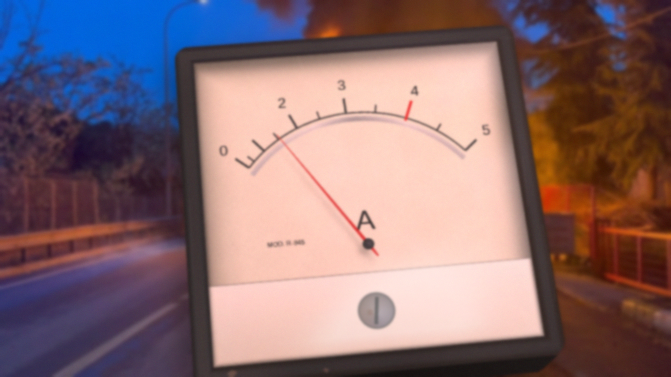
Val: 1.5 A
